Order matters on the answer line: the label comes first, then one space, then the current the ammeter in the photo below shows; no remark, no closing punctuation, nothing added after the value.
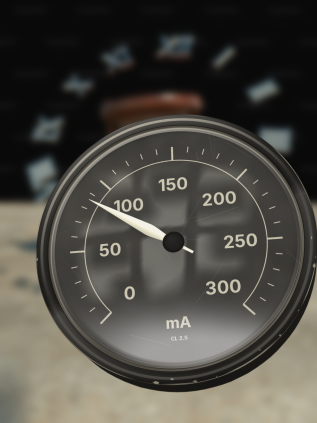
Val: 85 mA
